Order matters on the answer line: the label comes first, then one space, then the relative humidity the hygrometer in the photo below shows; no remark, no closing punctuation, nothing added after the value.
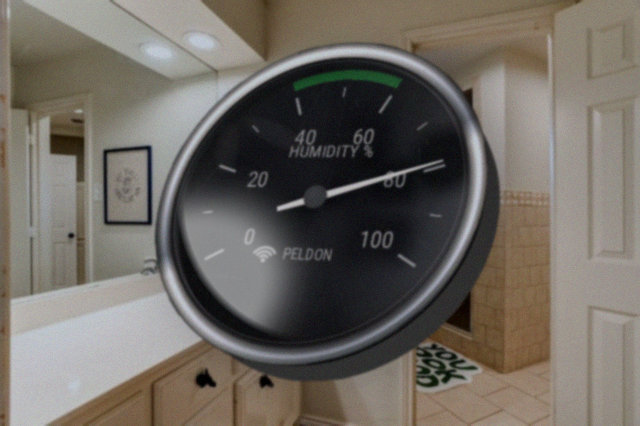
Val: 80 %
